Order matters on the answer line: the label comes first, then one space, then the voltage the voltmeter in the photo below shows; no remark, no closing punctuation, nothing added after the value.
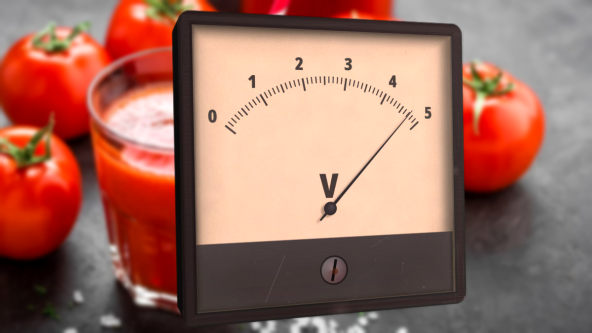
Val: 4.7 V
